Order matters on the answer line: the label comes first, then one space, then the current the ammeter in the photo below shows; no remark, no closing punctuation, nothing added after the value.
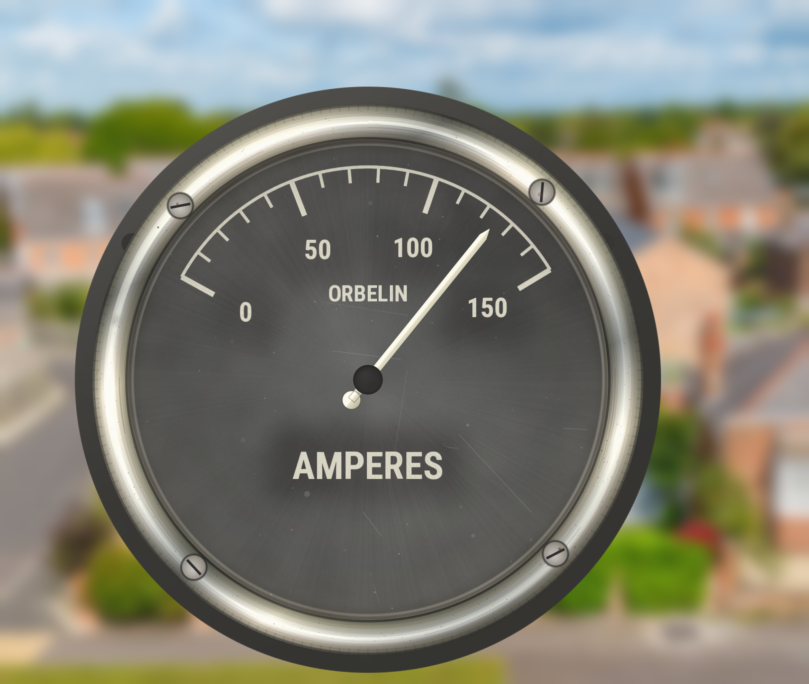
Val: 125 A
